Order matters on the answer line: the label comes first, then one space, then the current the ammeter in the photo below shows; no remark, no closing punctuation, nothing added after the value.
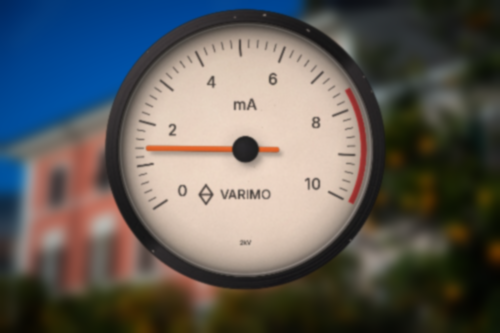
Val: 1.4 mA
